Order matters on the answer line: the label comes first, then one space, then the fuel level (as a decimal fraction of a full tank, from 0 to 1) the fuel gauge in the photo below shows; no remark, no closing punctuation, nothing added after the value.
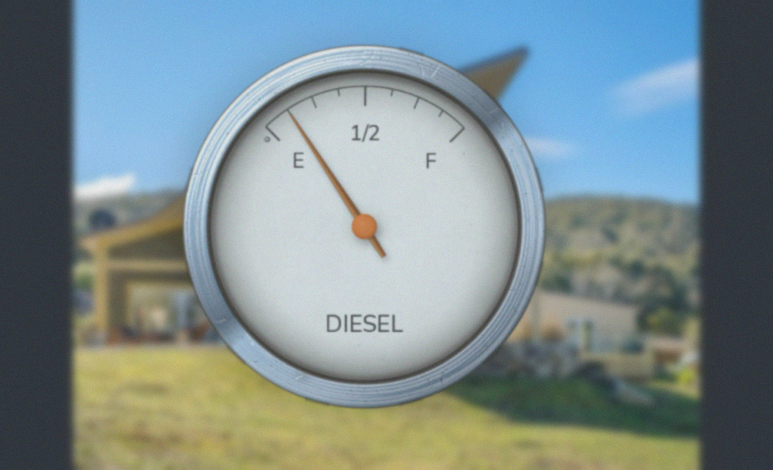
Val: 0.125
